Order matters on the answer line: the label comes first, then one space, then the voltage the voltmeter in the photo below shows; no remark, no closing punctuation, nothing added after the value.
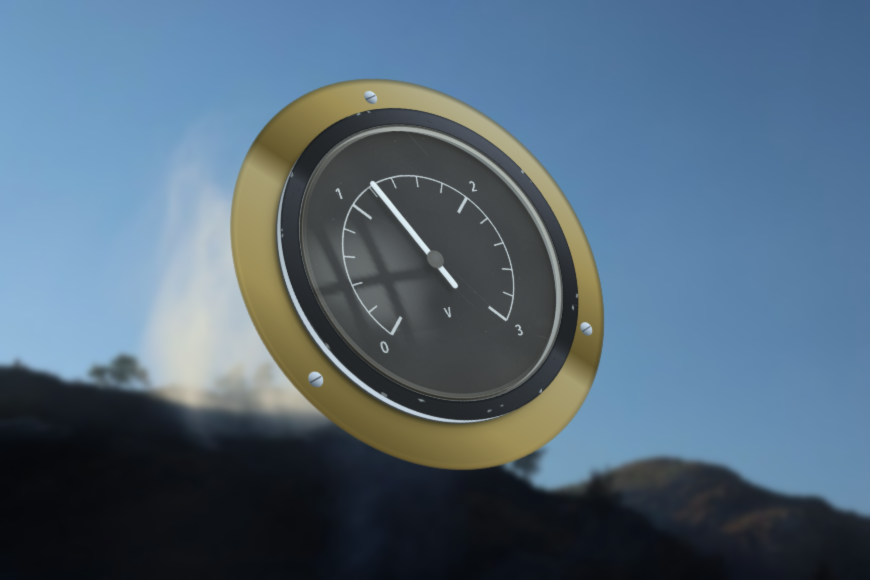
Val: 1.2 V
